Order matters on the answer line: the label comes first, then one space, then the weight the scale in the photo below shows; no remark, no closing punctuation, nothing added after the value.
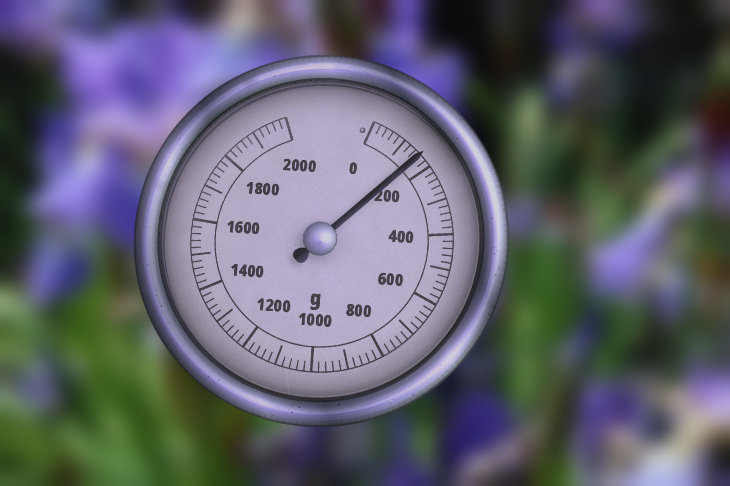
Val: 160 g
